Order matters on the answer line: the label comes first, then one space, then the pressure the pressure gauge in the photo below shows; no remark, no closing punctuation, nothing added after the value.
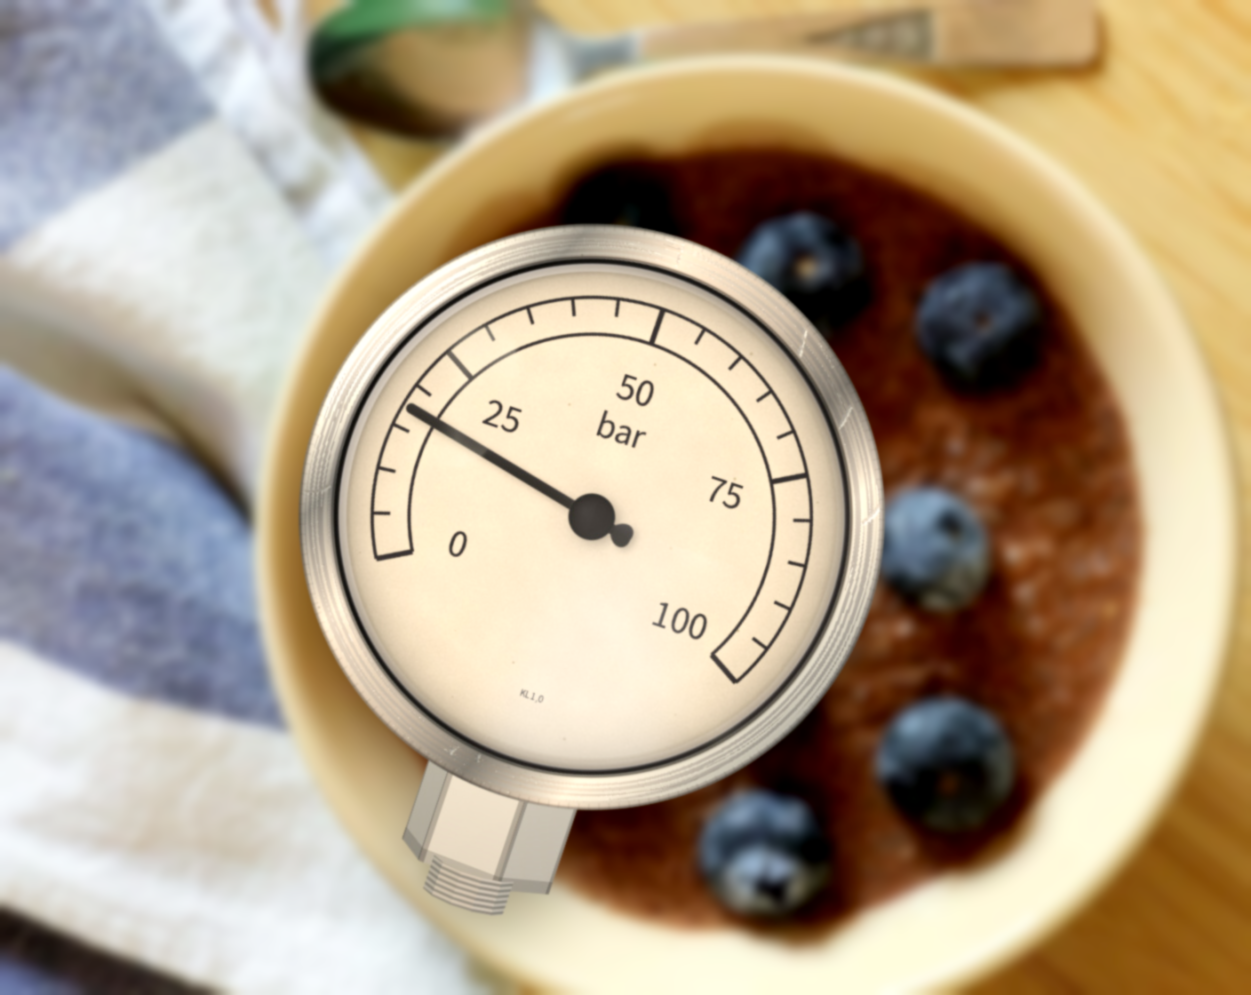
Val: 17.5 bar
